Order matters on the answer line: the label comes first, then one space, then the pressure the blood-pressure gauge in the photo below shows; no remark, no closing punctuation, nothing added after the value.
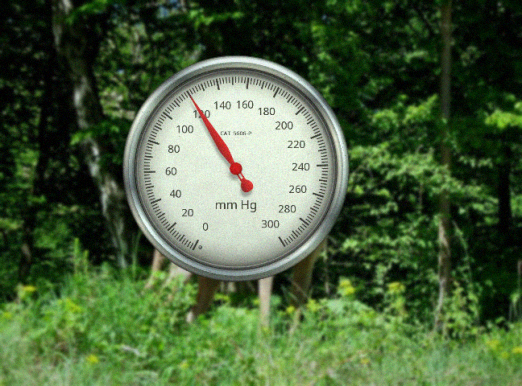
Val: 120 mmHg
